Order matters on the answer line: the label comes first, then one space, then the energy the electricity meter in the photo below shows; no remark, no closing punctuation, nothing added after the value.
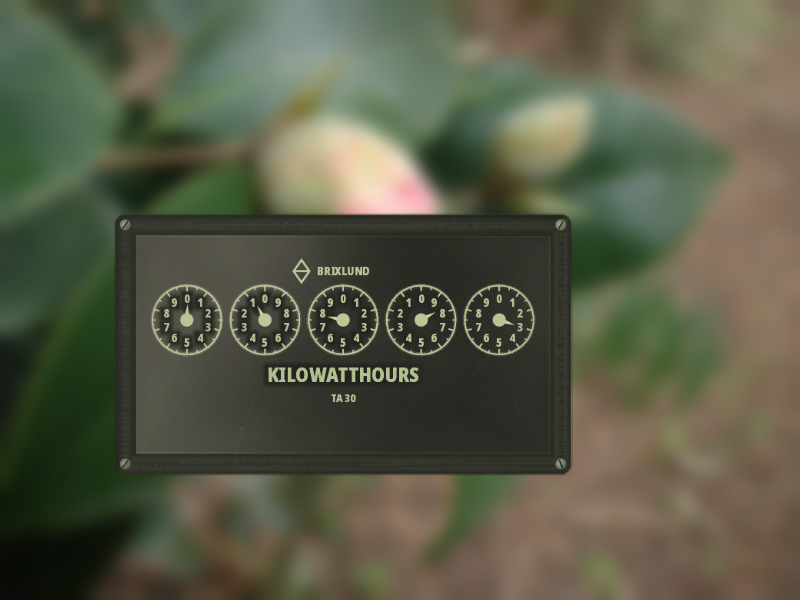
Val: 783 kWh
